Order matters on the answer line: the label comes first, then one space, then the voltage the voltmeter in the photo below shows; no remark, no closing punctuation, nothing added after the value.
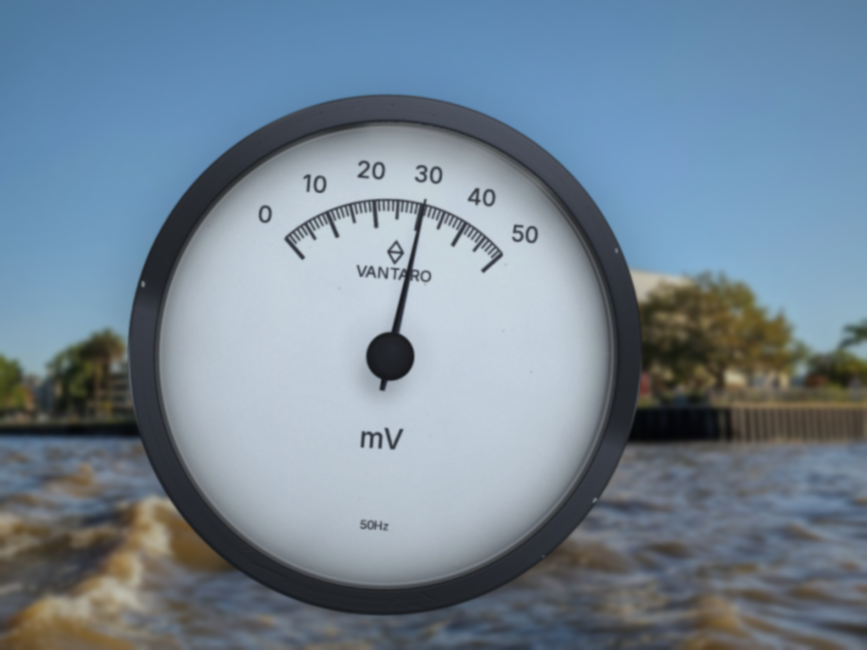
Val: 30 mV
